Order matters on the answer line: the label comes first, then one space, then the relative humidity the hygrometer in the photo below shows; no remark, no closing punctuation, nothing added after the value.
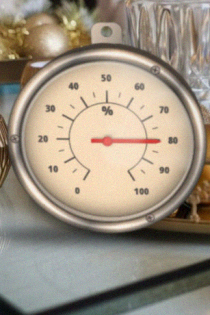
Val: 80 %
